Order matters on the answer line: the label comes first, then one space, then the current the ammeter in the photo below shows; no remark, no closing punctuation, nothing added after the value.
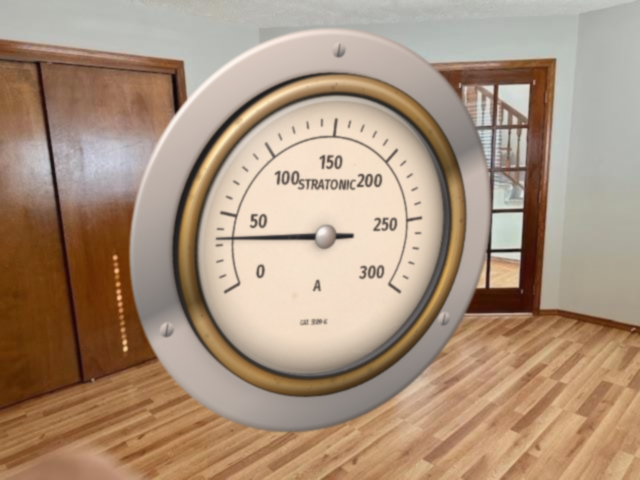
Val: 35 A
